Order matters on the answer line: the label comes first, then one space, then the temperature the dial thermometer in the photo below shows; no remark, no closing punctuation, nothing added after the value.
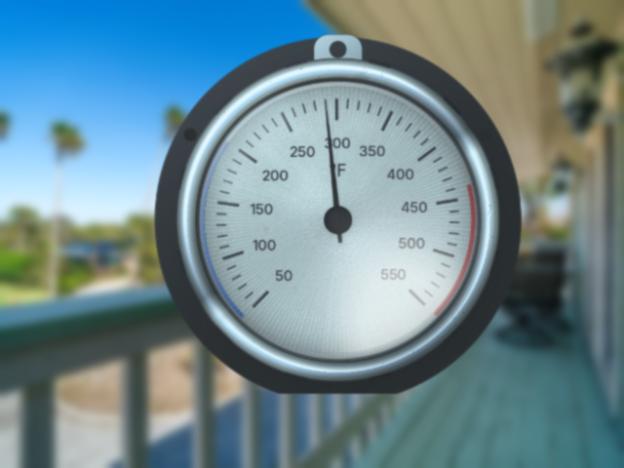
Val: 290 °F
